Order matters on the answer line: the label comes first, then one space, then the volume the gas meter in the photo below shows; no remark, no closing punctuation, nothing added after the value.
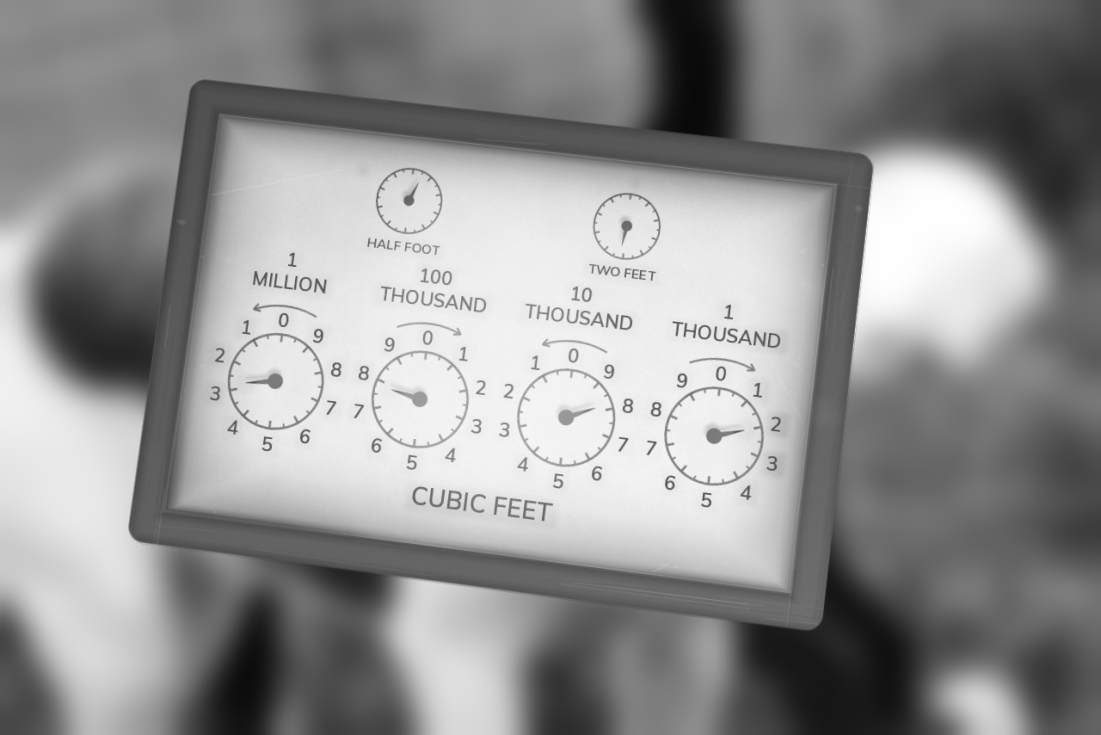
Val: 278200 ft³
